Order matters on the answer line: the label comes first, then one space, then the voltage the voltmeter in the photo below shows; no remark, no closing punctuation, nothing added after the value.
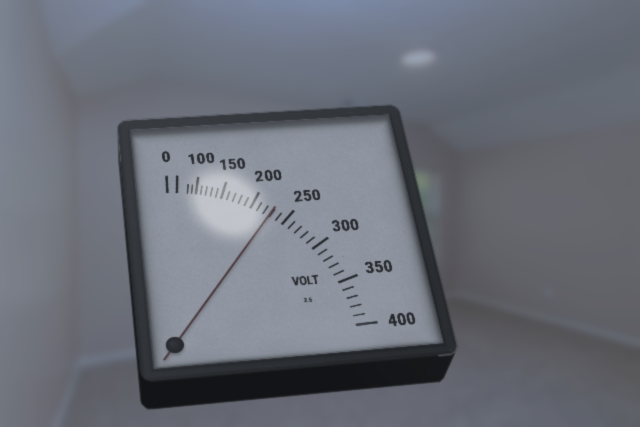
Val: 230 V
